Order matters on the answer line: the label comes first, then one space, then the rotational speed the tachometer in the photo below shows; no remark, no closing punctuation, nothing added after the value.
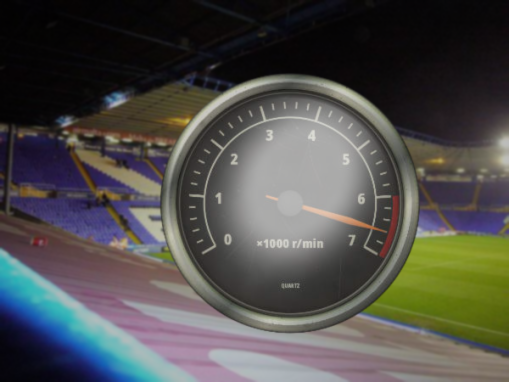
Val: 6600 rpm
